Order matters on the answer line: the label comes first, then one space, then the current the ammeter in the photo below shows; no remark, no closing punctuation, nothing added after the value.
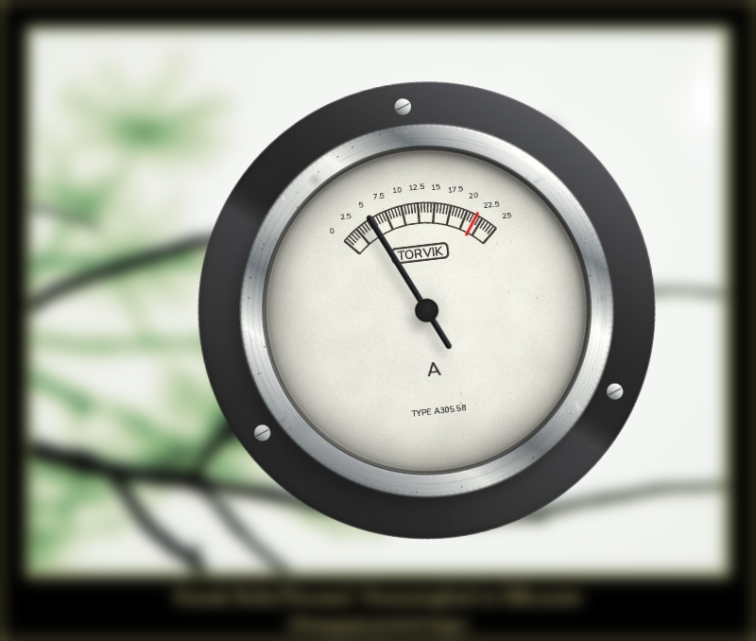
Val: 5 A
